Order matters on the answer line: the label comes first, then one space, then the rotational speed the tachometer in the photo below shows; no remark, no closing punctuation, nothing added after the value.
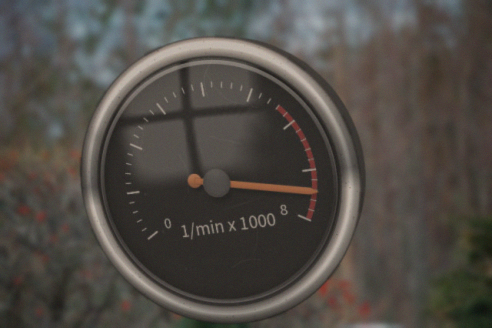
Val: 7400 rpm
